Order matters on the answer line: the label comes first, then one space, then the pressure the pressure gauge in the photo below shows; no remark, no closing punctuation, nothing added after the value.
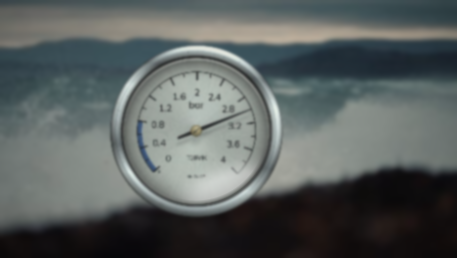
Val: 3 bar
